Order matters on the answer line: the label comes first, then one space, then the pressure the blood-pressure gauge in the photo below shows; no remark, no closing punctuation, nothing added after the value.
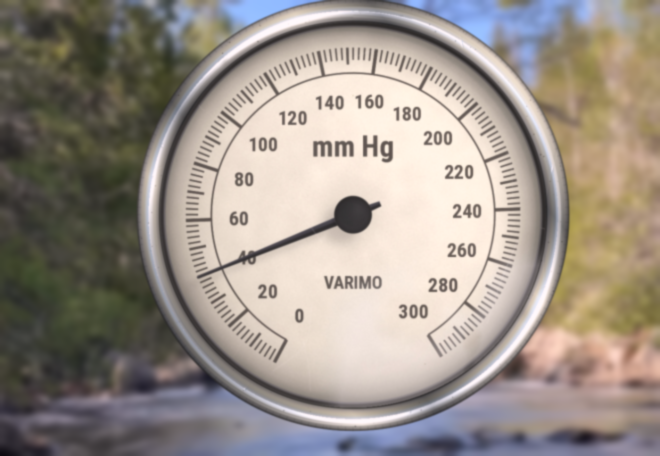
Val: 40 mmHg
